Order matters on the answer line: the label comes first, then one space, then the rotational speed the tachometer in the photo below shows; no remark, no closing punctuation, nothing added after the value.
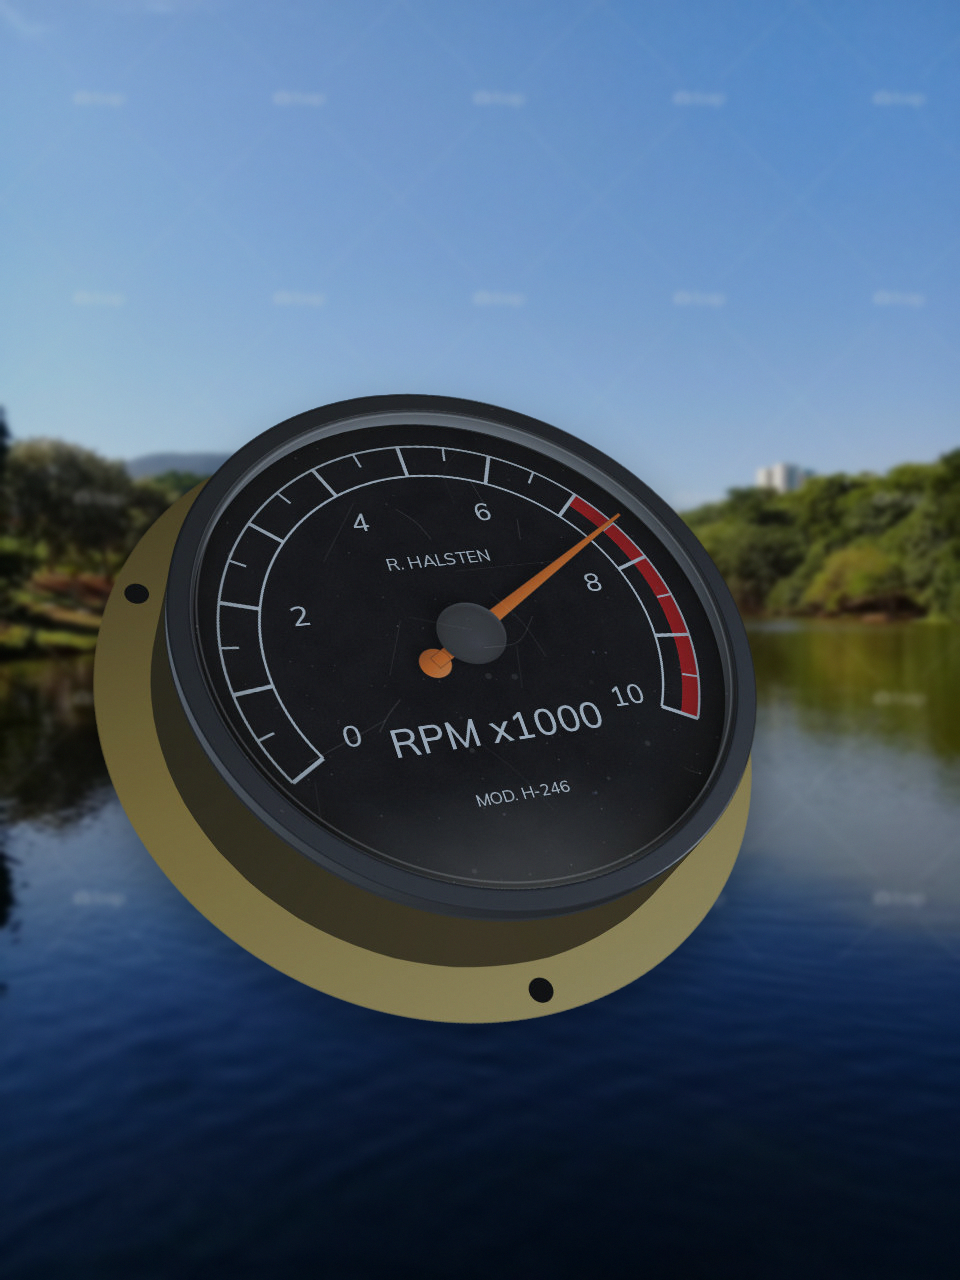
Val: 7500 rpm
